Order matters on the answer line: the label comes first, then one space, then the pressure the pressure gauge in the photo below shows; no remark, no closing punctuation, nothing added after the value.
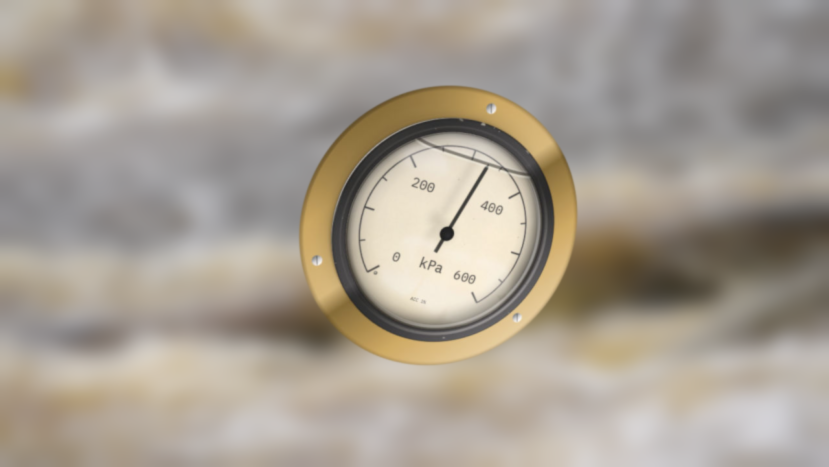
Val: 325 kPa
